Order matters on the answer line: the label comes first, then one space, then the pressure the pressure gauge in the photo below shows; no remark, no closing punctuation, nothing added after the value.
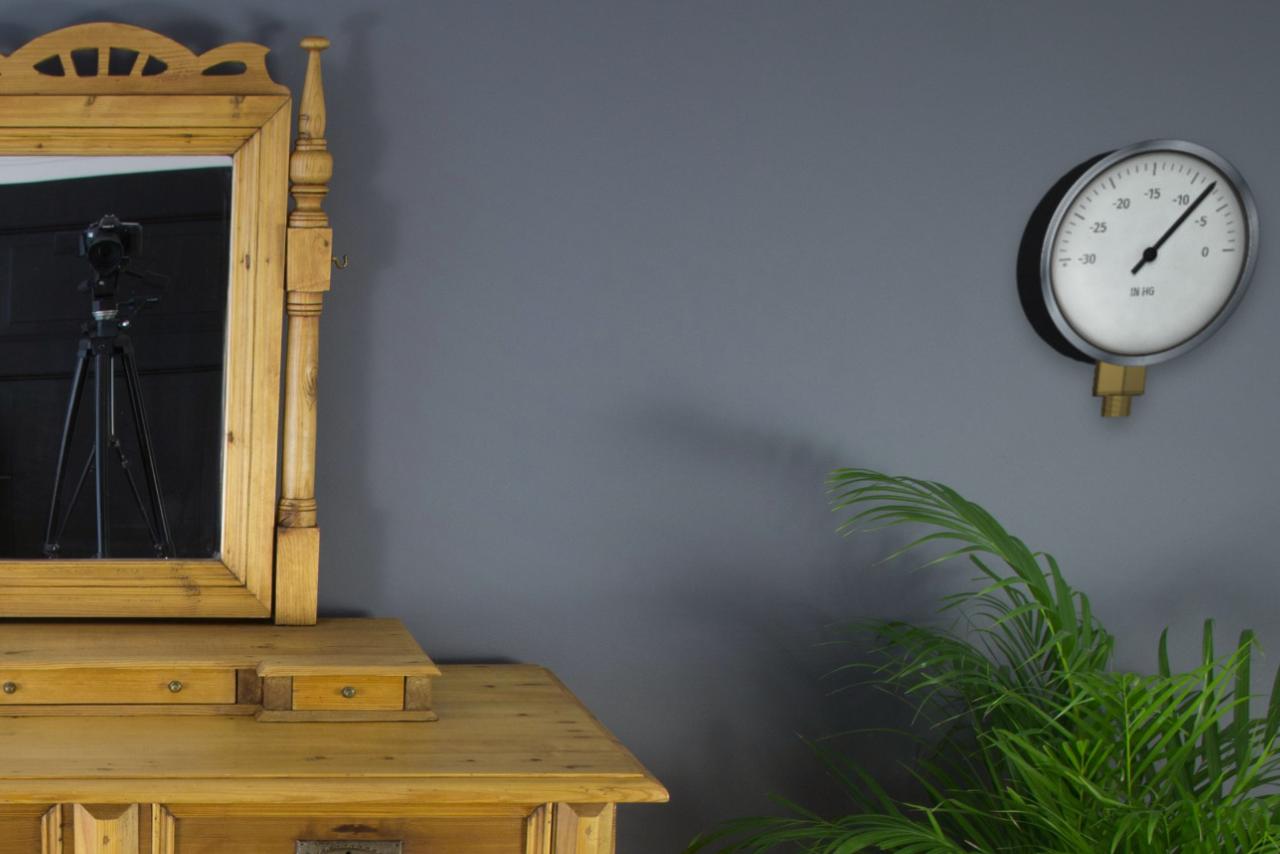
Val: -8 inHg
